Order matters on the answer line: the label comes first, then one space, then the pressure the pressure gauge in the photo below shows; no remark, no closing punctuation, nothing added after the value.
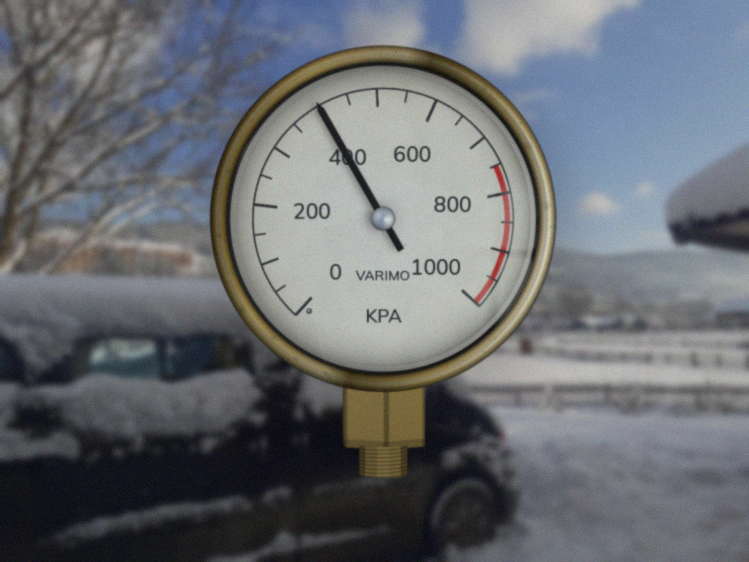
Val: 400 kPa
